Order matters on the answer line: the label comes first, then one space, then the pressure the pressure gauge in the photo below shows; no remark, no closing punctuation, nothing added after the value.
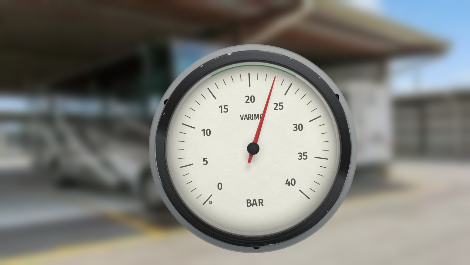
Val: 23 bar
